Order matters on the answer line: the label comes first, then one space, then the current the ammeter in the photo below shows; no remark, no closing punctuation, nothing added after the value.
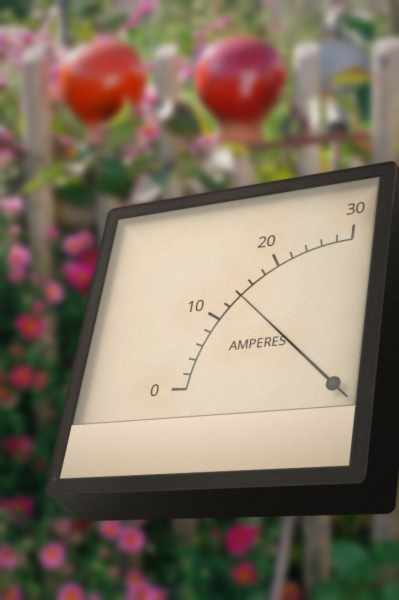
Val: 14 A
